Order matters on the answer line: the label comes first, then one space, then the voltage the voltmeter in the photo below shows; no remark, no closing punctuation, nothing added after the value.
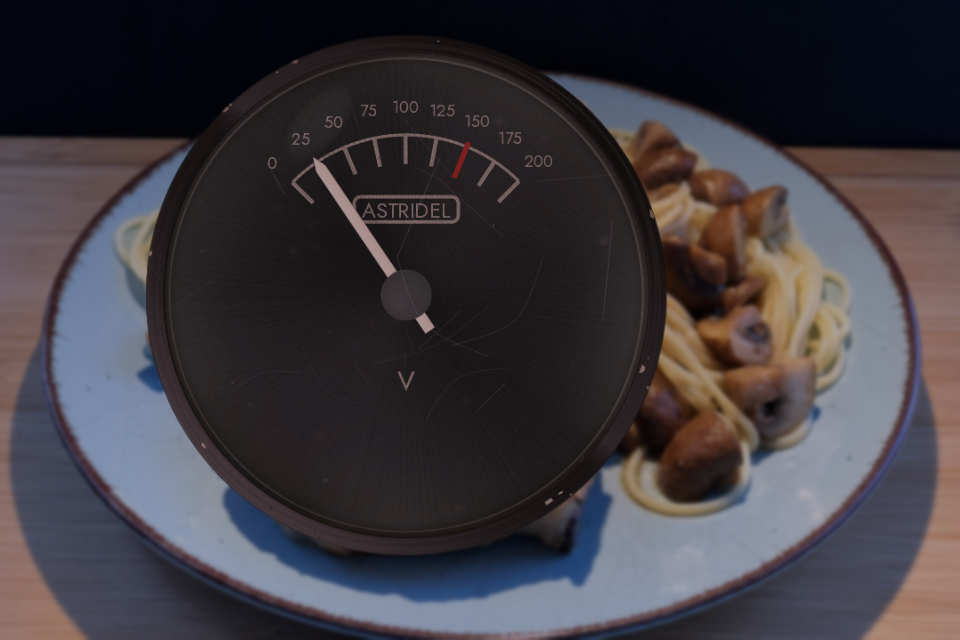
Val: 25 V
